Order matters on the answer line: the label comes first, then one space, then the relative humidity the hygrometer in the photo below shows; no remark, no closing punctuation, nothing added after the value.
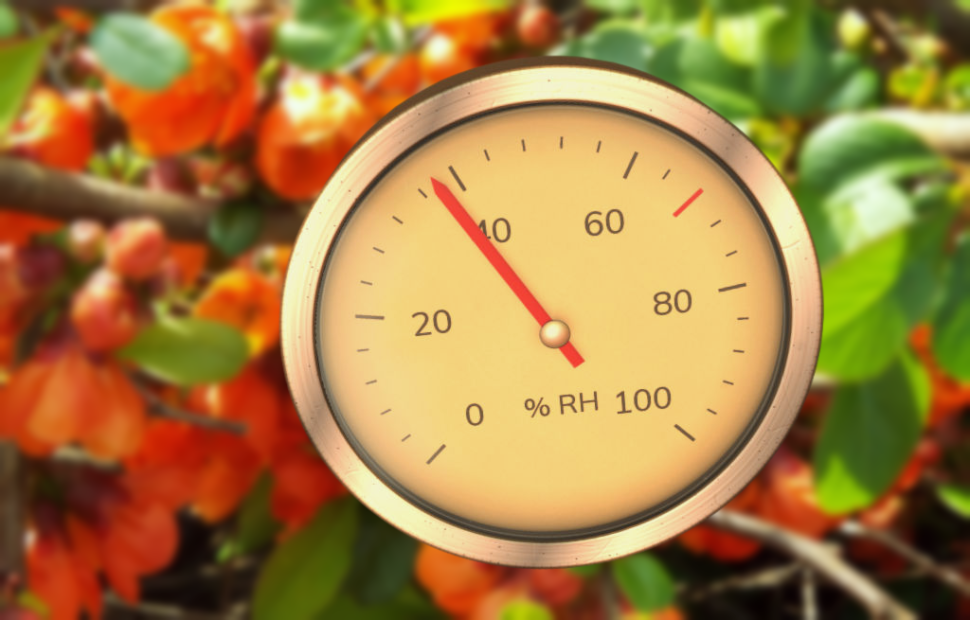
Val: 38 %
